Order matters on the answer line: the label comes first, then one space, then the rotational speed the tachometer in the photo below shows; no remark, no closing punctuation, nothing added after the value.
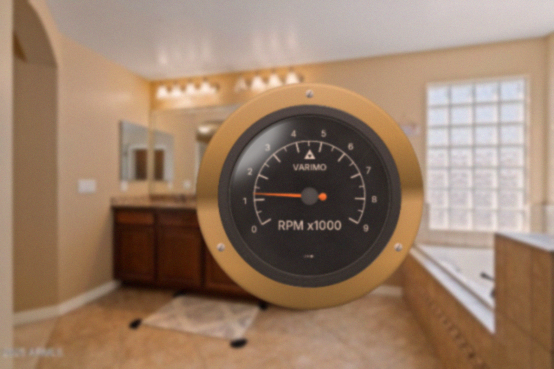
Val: 1250 rpm
